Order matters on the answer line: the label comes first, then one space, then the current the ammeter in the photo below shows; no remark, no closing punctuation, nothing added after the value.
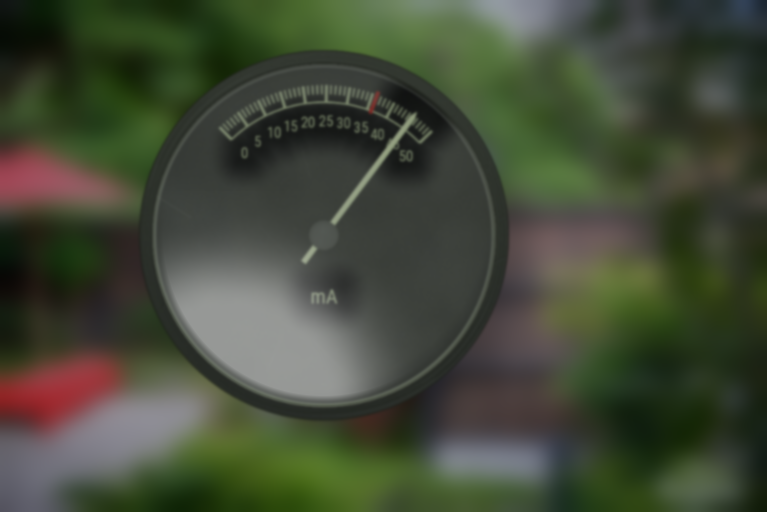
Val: 45 mA
